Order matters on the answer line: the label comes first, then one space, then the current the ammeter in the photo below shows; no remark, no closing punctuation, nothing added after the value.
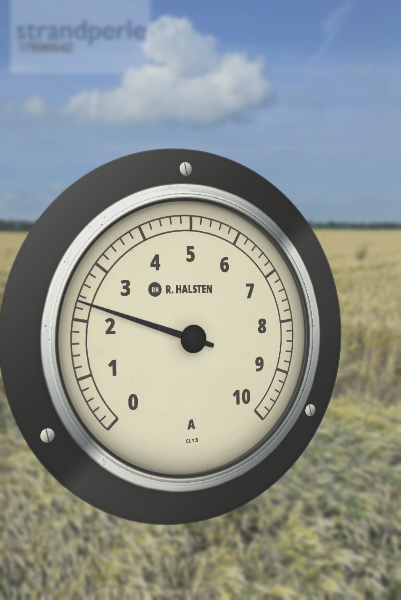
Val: 2.3 A
